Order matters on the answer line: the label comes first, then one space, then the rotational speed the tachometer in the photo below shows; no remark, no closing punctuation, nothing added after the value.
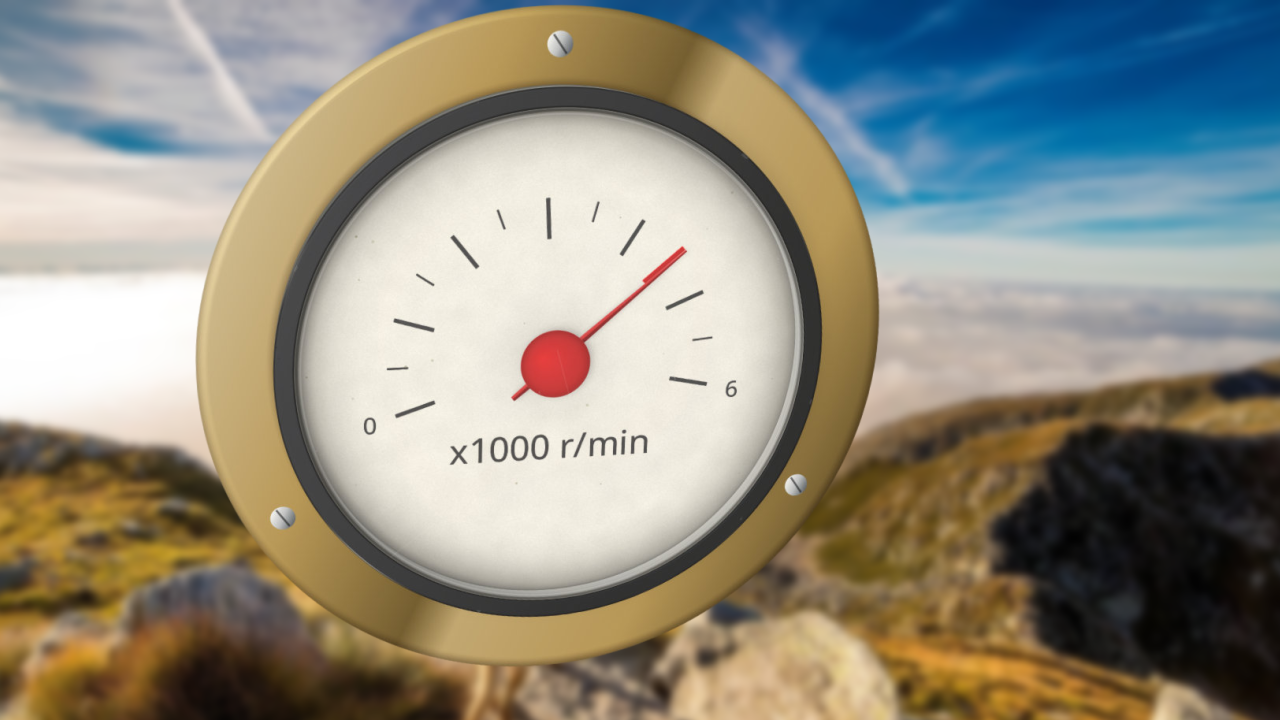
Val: 4500 rpm
